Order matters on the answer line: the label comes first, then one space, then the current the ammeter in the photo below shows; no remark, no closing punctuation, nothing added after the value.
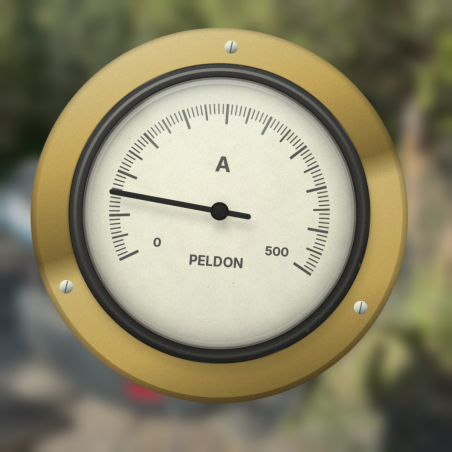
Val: 75 A
